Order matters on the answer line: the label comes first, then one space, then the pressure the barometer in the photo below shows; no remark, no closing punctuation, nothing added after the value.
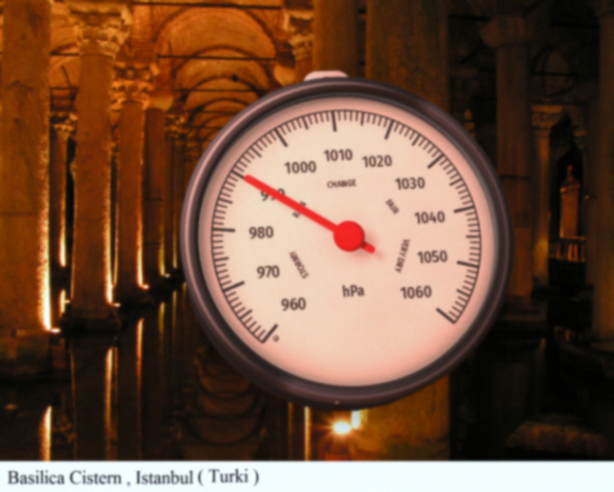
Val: 990 hPa
